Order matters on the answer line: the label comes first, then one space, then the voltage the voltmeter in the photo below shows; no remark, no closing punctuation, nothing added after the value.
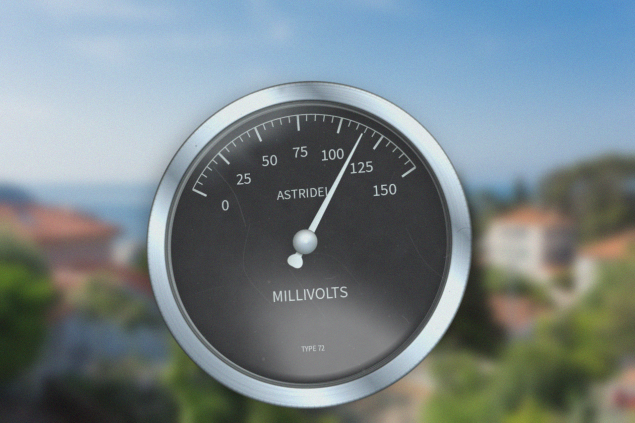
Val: 115 mV
